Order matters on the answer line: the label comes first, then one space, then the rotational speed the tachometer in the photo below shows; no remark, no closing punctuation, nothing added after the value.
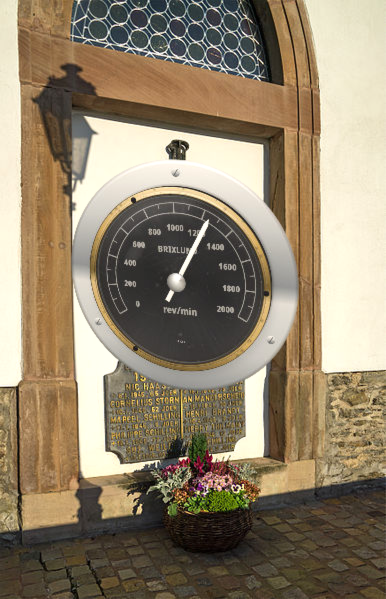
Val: 1250 rpm
